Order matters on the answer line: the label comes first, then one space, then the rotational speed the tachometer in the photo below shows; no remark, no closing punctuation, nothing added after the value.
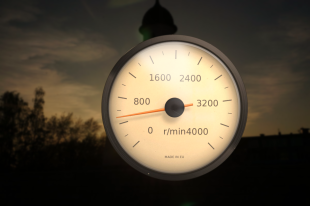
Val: 500 rpm
